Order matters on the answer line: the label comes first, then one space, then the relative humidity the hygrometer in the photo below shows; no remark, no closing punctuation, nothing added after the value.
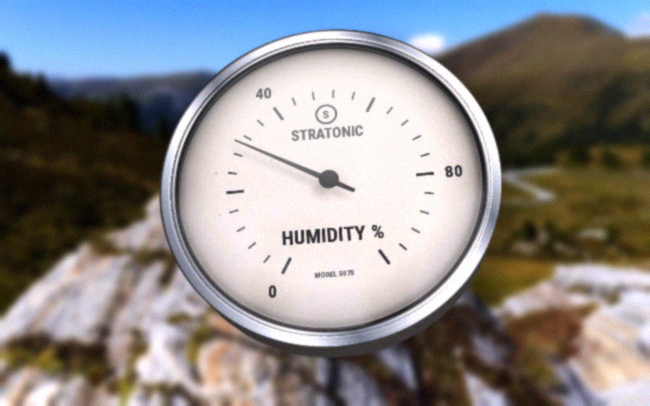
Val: 30 %
